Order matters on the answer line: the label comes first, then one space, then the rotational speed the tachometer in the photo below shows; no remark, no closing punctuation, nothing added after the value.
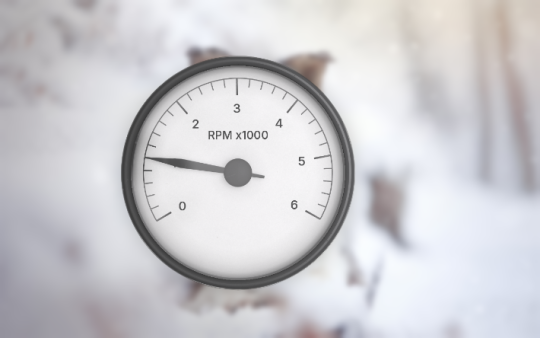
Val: 1000 rpm
